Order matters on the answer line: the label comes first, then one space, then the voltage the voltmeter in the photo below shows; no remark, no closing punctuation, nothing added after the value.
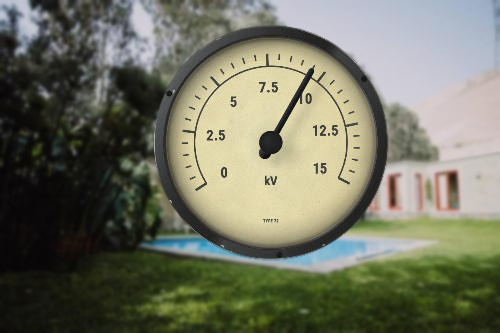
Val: 9.5 kV
